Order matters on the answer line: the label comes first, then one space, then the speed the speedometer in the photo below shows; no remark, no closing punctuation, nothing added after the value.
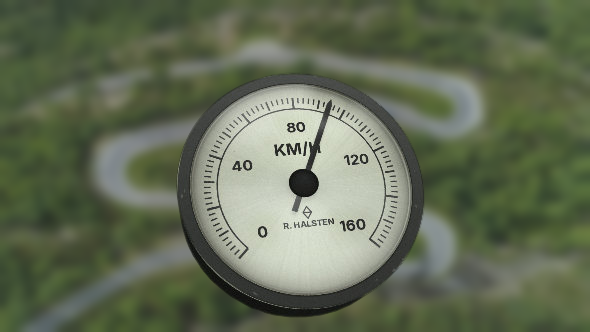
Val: 94 km/h
